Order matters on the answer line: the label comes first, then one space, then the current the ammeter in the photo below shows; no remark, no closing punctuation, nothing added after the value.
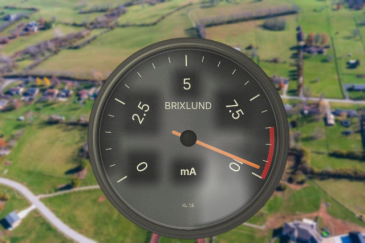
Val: 9.75 mA
